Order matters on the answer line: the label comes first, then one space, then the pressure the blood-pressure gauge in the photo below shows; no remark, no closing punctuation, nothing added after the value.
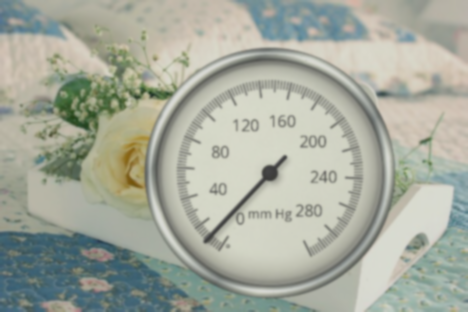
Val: 10 mmHg
